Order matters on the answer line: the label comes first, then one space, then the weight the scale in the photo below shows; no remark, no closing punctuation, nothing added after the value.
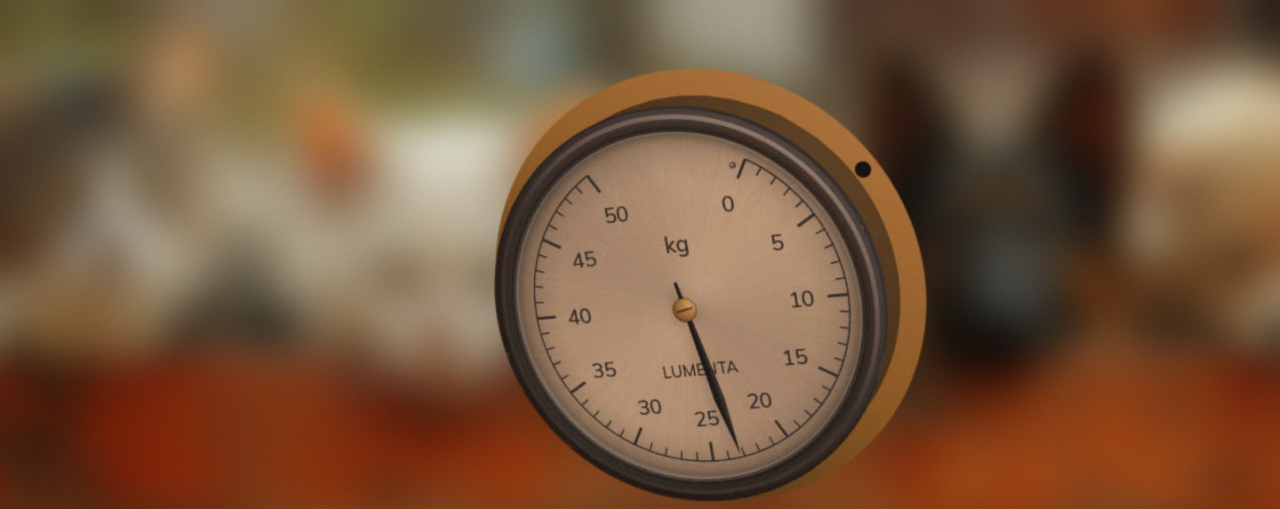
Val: 23 kg
